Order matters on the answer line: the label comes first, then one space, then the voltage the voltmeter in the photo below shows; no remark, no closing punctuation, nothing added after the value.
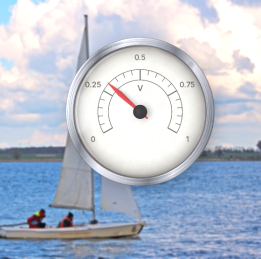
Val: 0.3 V
